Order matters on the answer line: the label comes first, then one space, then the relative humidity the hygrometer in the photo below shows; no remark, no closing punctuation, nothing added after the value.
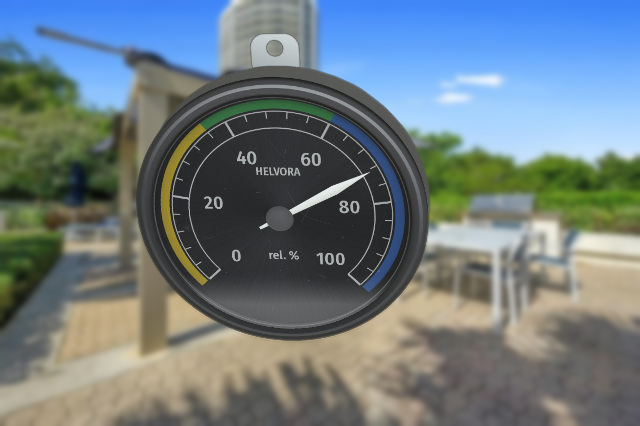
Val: 72 %
